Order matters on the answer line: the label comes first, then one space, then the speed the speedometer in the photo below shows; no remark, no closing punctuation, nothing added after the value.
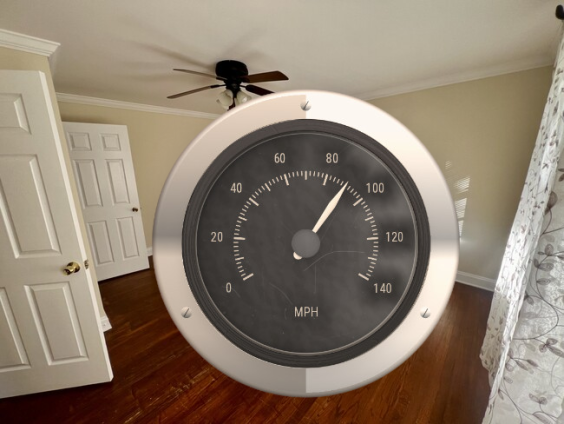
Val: 90 mph
